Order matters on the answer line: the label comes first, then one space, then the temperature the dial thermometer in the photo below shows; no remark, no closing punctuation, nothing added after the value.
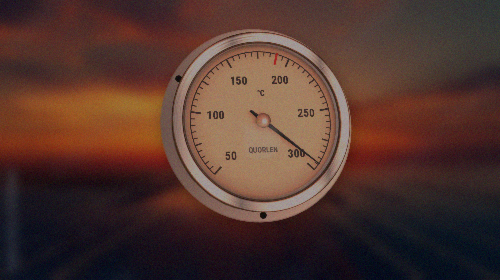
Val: 295 °C
